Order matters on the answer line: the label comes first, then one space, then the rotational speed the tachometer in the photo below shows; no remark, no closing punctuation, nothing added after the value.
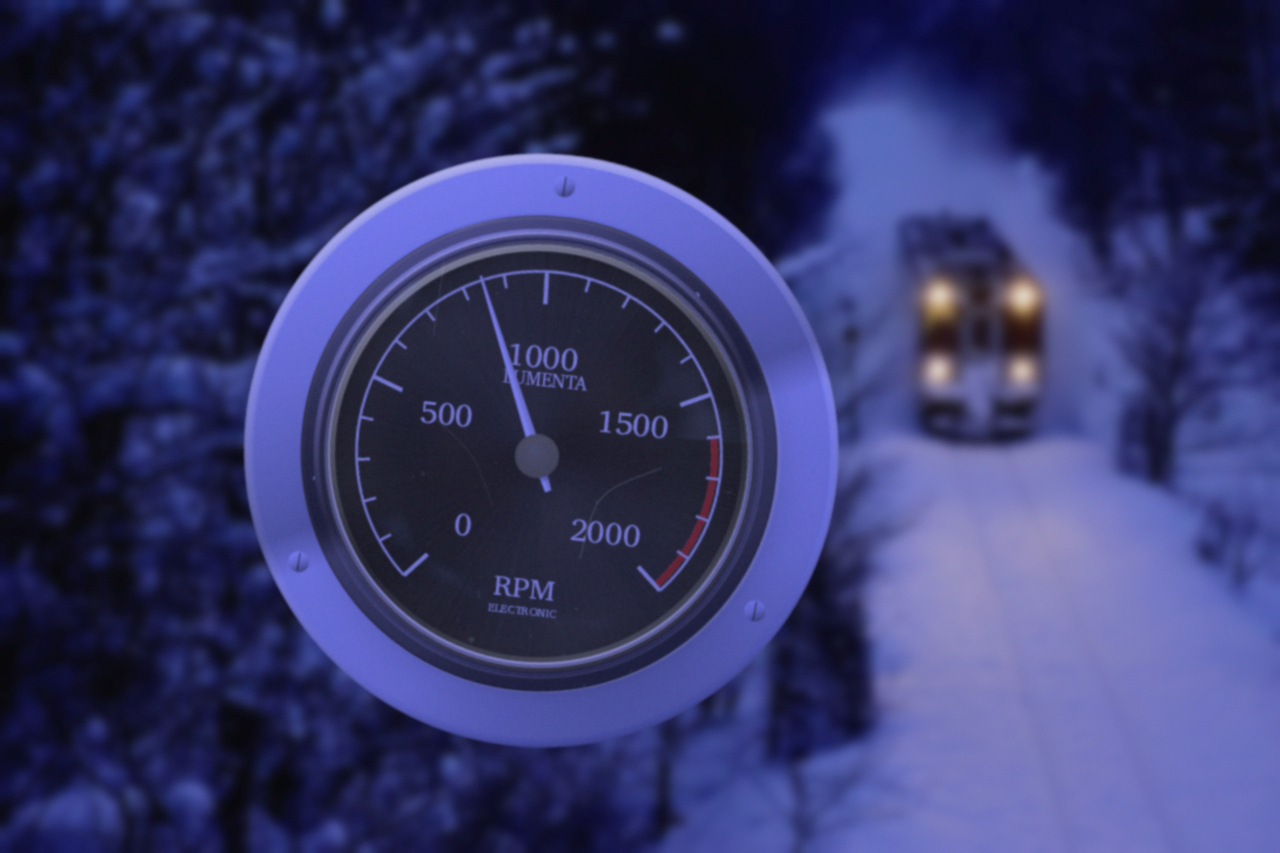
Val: 850 rpm
